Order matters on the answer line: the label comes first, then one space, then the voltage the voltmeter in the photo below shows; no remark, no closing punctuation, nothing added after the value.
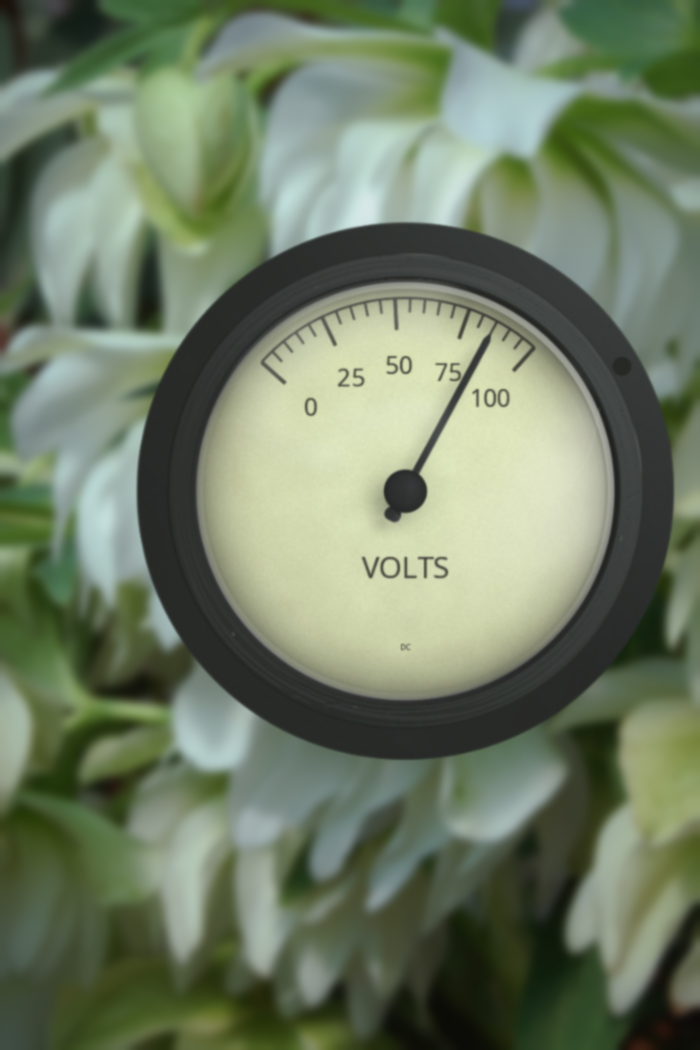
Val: 85 V
